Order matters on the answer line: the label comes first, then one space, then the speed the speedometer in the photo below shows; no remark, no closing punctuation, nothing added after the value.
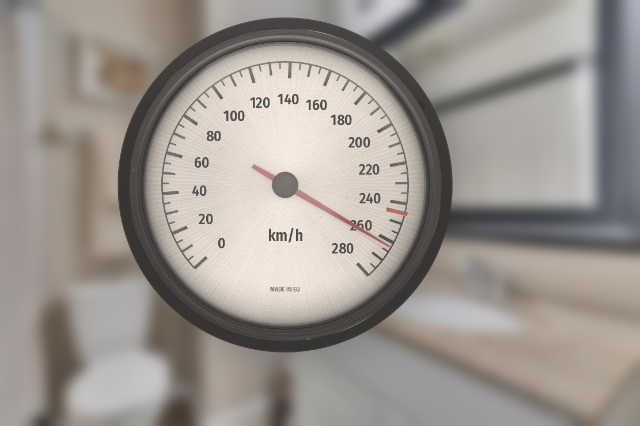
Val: 262.5 km/h
